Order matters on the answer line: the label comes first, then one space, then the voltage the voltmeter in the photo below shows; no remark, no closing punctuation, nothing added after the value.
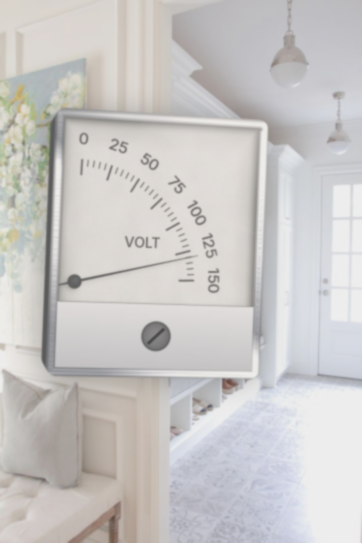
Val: 130 V
